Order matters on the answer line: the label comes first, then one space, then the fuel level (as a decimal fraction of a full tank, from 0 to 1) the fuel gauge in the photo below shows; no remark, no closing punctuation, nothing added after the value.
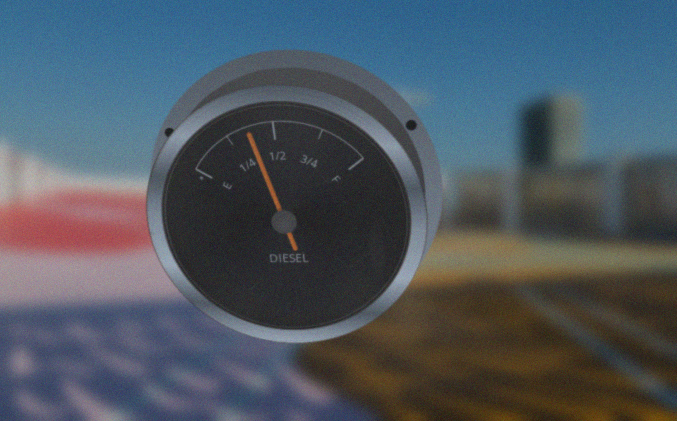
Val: 0.375
